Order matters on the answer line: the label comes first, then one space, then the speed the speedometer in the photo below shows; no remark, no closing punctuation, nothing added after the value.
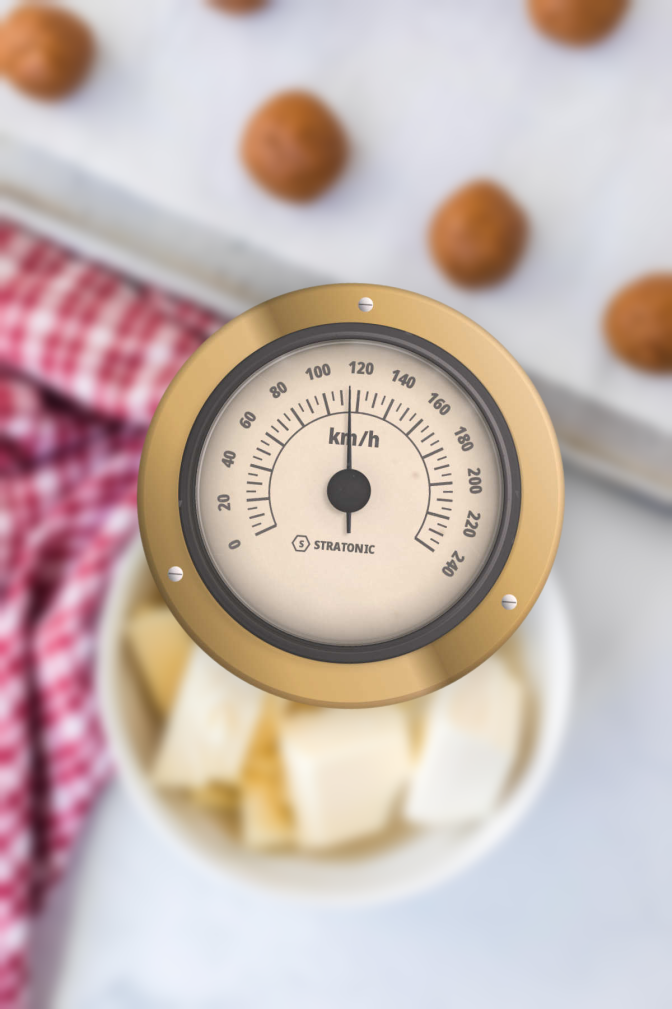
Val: 115 km/h
